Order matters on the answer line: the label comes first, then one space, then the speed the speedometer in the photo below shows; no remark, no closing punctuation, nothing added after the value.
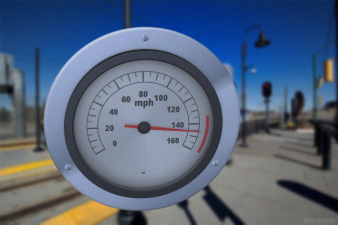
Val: 145 mph
